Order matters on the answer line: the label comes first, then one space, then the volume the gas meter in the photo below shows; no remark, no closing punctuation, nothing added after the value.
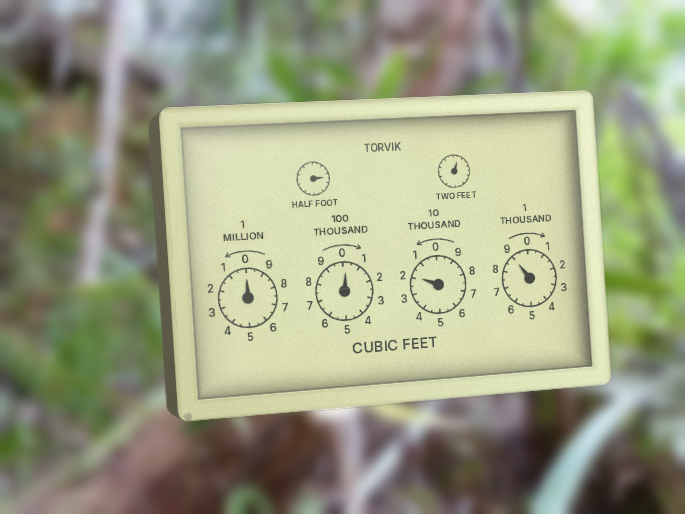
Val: 1900 ft³
